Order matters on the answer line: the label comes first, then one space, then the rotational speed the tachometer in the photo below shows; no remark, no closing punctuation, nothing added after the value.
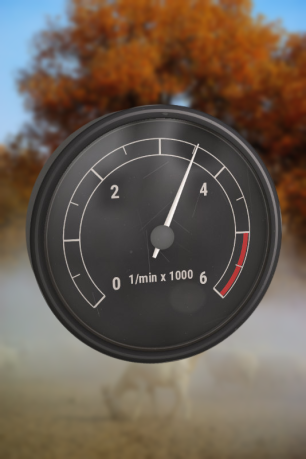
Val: 3500 rpm
